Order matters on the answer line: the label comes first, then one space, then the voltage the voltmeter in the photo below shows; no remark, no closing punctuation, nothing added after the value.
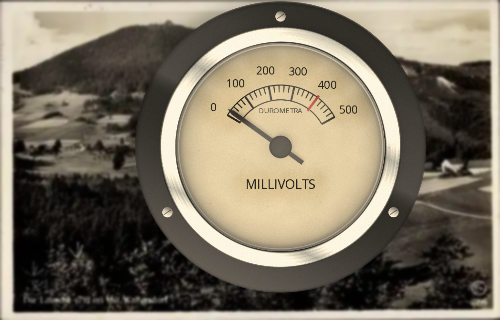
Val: 20 mV
